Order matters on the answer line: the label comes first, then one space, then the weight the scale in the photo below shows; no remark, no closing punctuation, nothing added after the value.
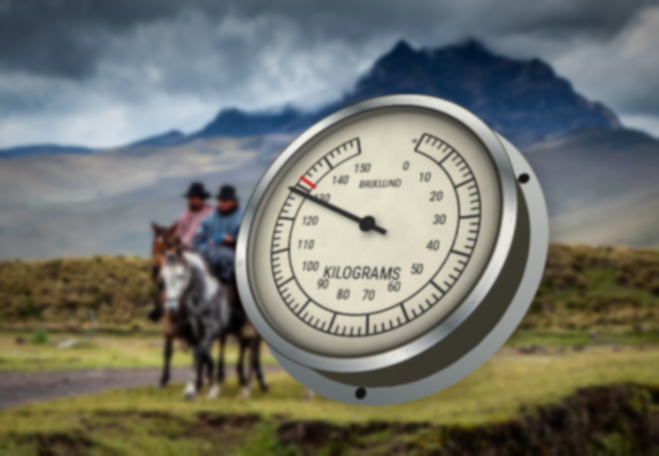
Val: 128 kg
